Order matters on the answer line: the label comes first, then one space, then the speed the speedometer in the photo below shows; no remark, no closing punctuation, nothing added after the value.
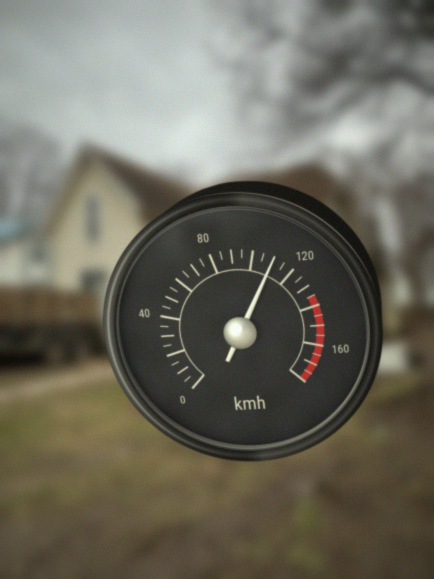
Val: 110 km/h
